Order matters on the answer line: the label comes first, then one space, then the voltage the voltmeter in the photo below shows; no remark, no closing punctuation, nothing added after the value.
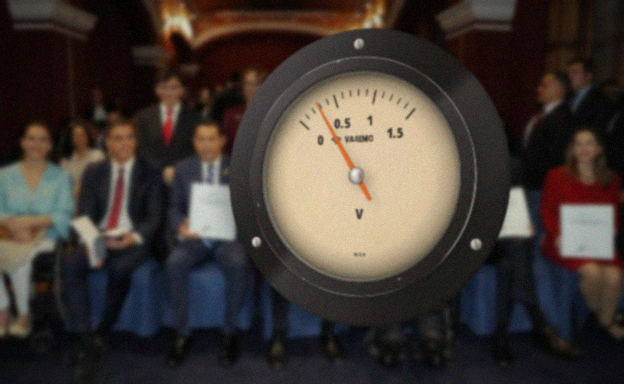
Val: 0.3 V
